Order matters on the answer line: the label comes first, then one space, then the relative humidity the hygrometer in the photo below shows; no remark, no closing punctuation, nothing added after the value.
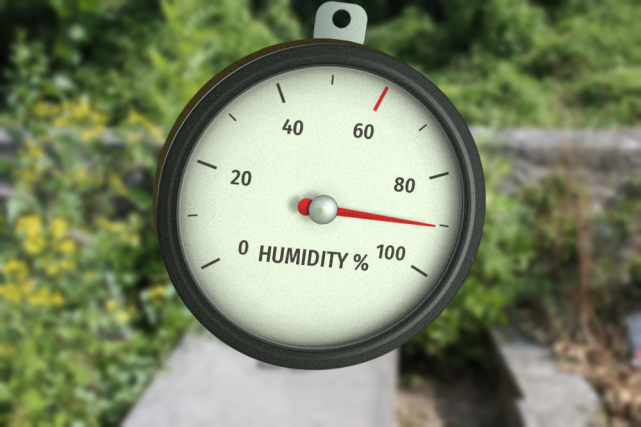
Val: 90 %
